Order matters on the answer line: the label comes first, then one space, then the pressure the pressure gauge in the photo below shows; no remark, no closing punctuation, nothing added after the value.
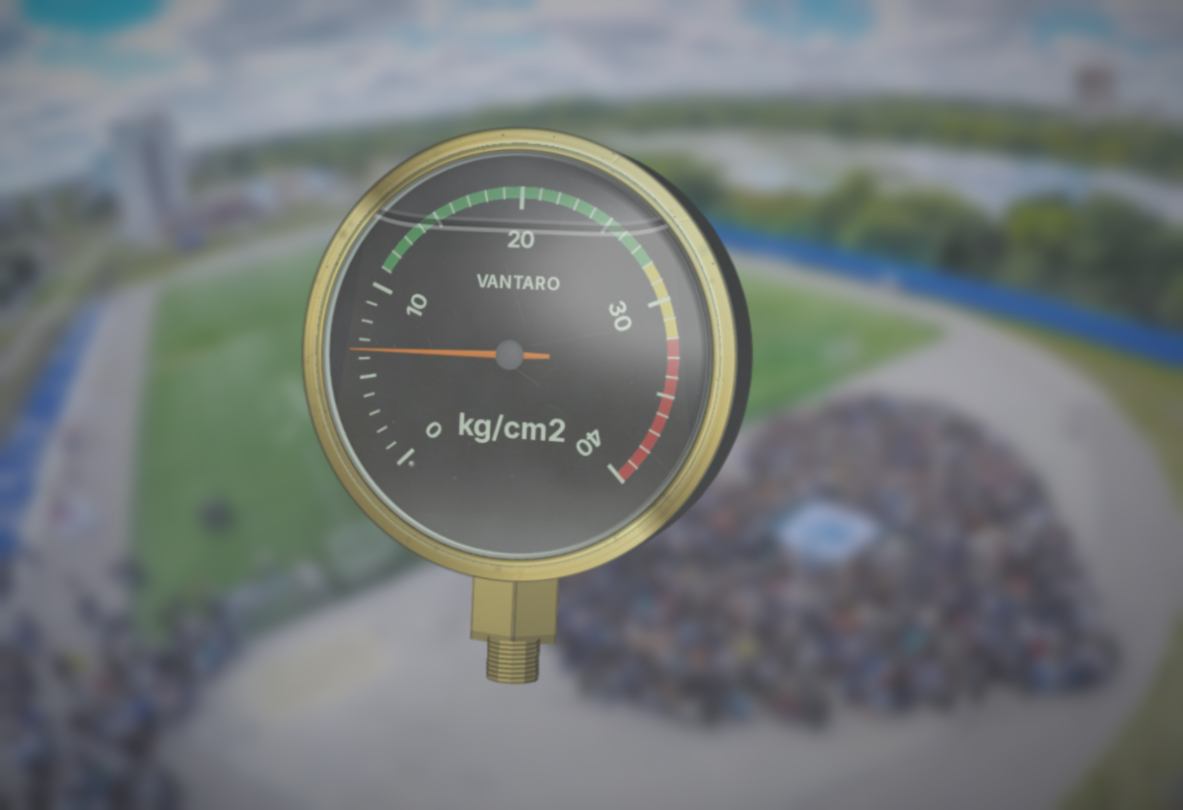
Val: 6.5 kg/cm²
